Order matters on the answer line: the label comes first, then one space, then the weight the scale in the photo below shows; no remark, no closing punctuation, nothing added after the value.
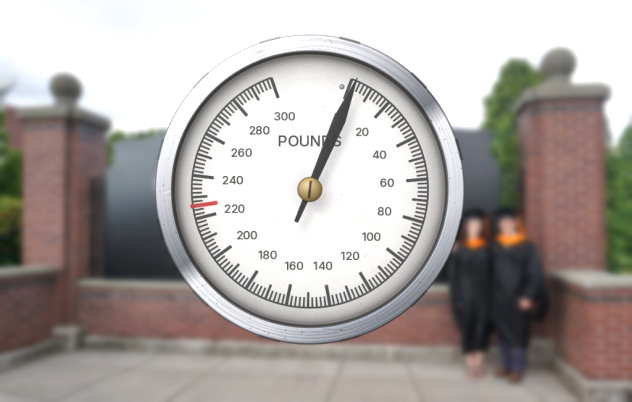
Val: 2 lb
